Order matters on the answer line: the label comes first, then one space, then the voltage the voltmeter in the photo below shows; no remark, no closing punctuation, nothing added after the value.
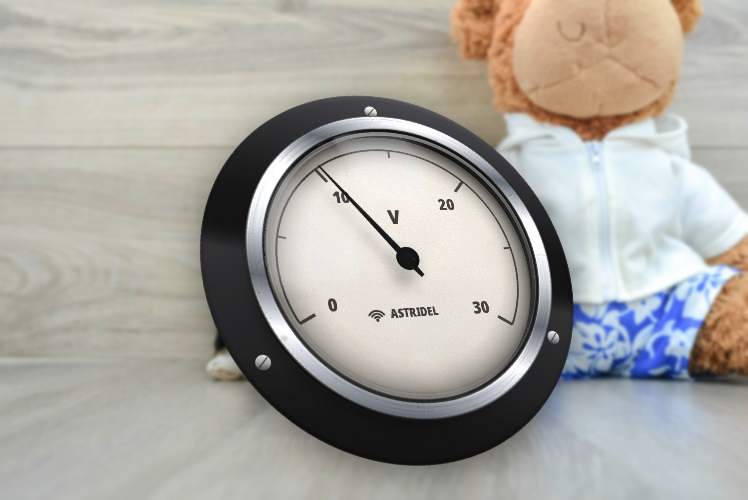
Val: 10 V
